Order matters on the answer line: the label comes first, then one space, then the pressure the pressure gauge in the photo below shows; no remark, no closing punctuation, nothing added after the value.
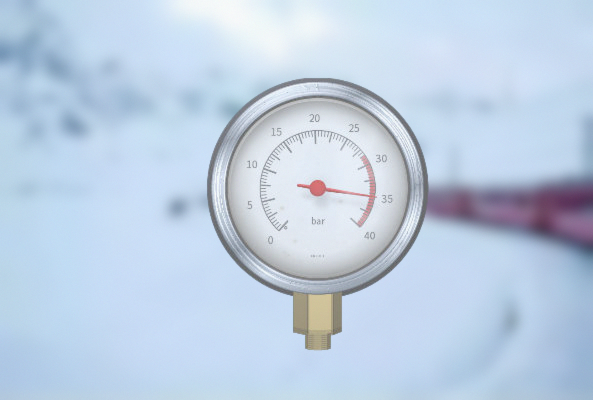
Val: 35 bar
